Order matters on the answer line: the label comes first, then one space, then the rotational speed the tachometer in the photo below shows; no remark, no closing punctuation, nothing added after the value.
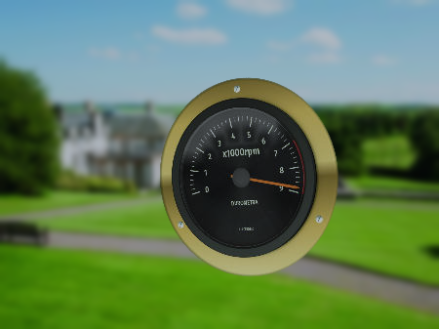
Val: 8800 rpm
